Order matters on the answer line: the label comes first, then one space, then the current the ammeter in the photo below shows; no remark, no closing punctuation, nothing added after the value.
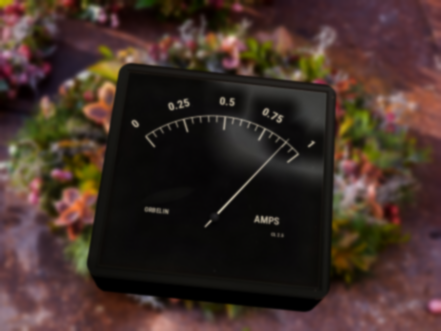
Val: 0.9 A
